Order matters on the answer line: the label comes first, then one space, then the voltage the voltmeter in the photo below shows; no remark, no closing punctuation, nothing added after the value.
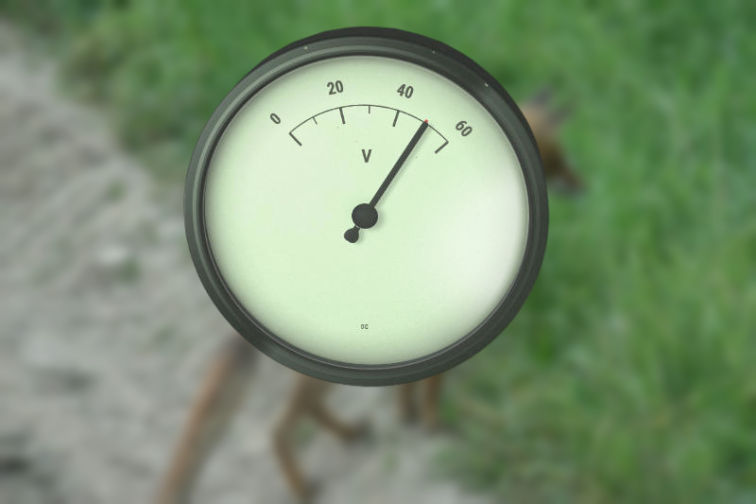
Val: 50 V
